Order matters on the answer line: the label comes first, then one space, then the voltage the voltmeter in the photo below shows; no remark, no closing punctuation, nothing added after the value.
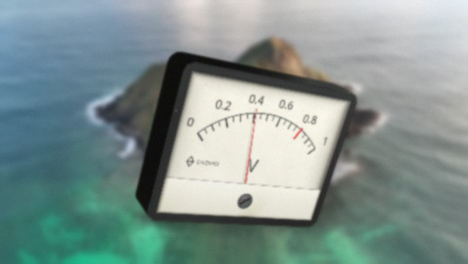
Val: 0.4 V
